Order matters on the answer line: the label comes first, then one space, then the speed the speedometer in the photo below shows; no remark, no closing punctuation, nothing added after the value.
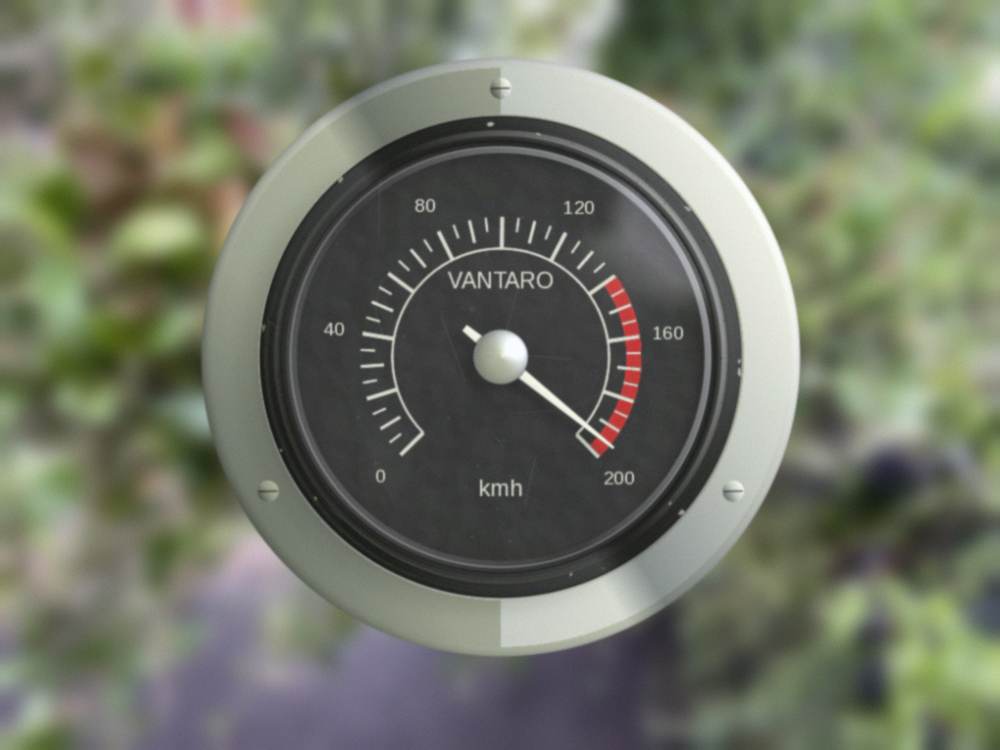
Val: 195 km/h
